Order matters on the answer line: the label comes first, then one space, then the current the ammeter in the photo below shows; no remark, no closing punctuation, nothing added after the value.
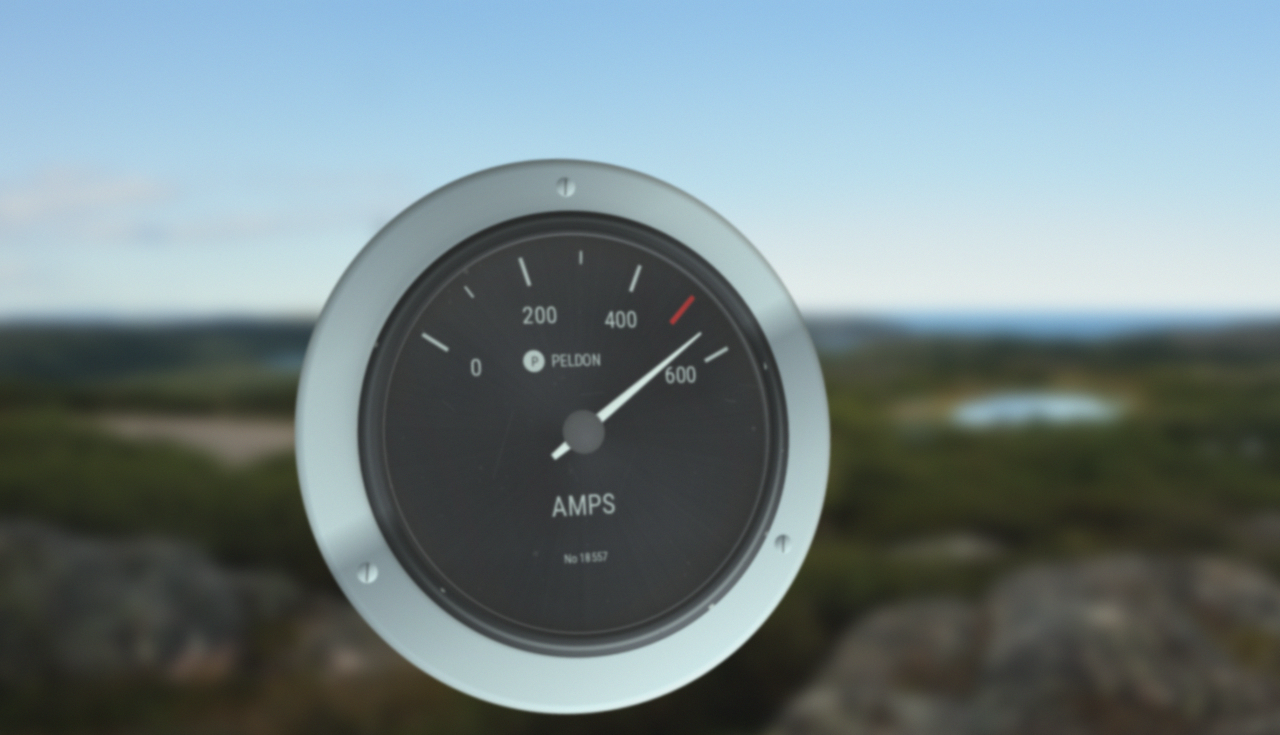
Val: 550 A
